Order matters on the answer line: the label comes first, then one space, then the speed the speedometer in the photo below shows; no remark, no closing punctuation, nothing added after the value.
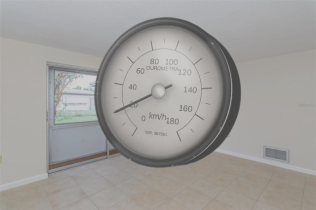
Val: 20 km/h
